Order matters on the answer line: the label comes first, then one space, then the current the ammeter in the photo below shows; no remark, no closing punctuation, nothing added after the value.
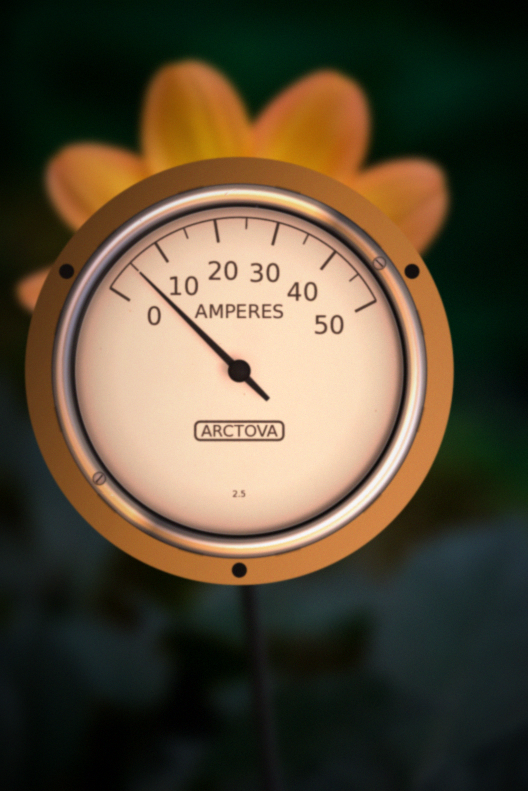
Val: 5 A
